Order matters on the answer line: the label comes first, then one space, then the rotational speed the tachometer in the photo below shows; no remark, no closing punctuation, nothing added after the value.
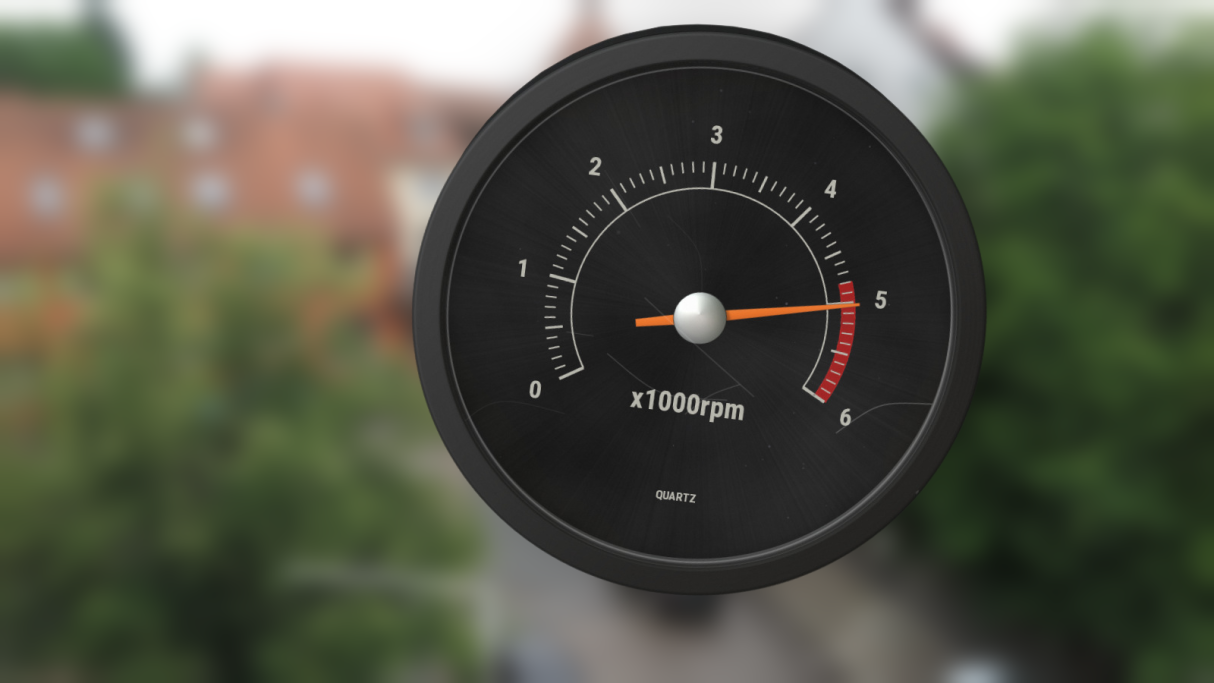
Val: 5000 rpm
